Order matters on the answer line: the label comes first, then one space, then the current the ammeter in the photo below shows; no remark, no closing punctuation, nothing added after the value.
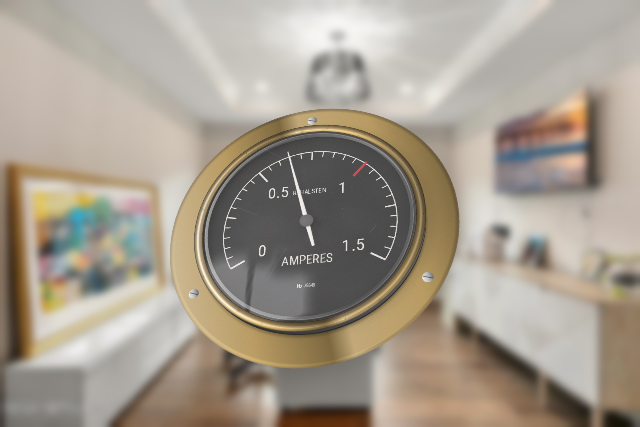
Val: 0.65 A
